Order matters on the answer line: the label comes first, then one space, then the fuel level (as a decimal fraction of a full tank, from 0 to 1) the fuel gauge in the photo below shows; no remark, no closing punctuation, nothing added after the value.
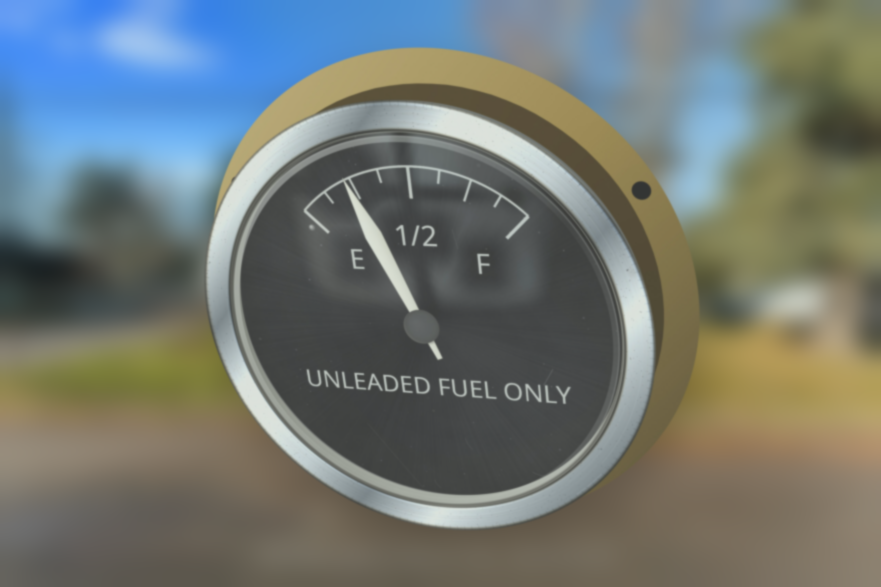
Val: 0.25
